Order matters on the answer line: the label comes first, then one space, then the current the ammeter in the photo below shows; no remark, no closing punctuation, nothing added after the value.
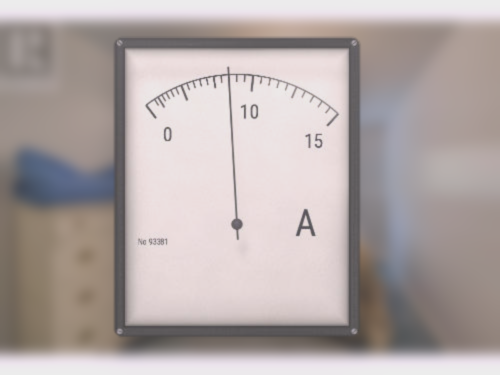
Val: 8.5 A
